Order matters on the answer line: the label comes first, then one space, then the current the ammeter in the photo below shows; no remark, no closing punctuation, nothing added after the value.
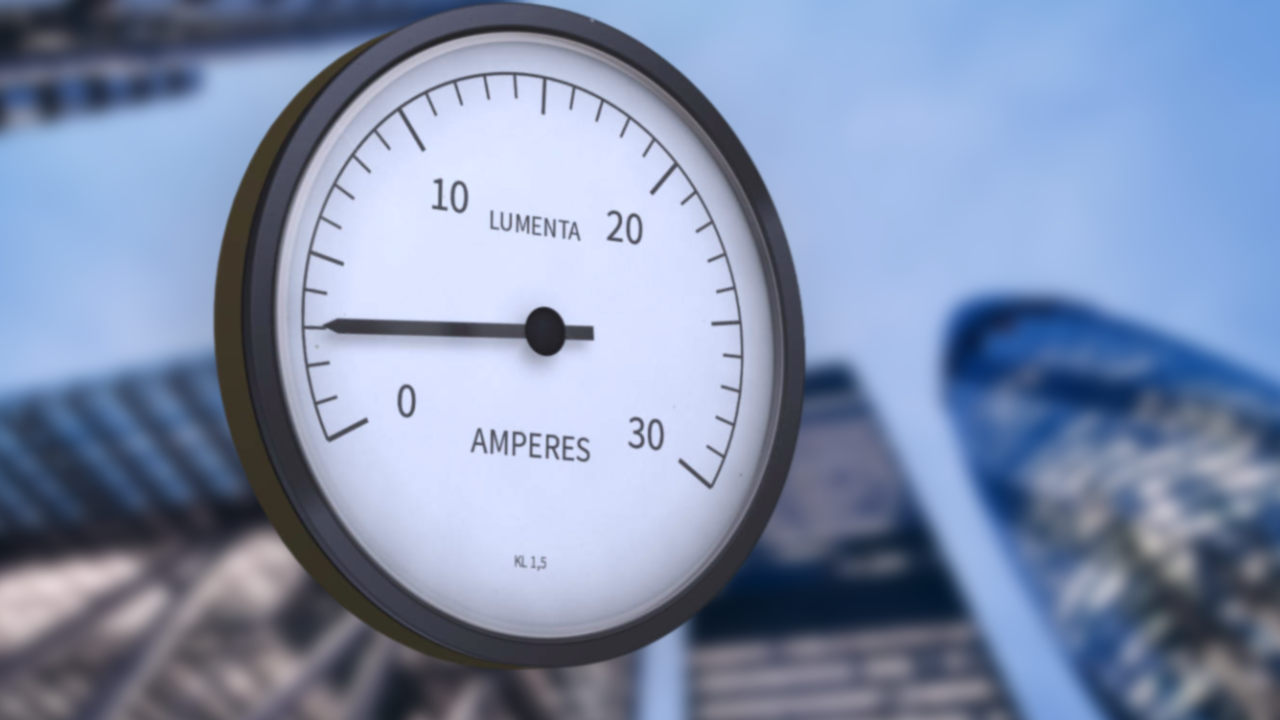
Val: 3 A
